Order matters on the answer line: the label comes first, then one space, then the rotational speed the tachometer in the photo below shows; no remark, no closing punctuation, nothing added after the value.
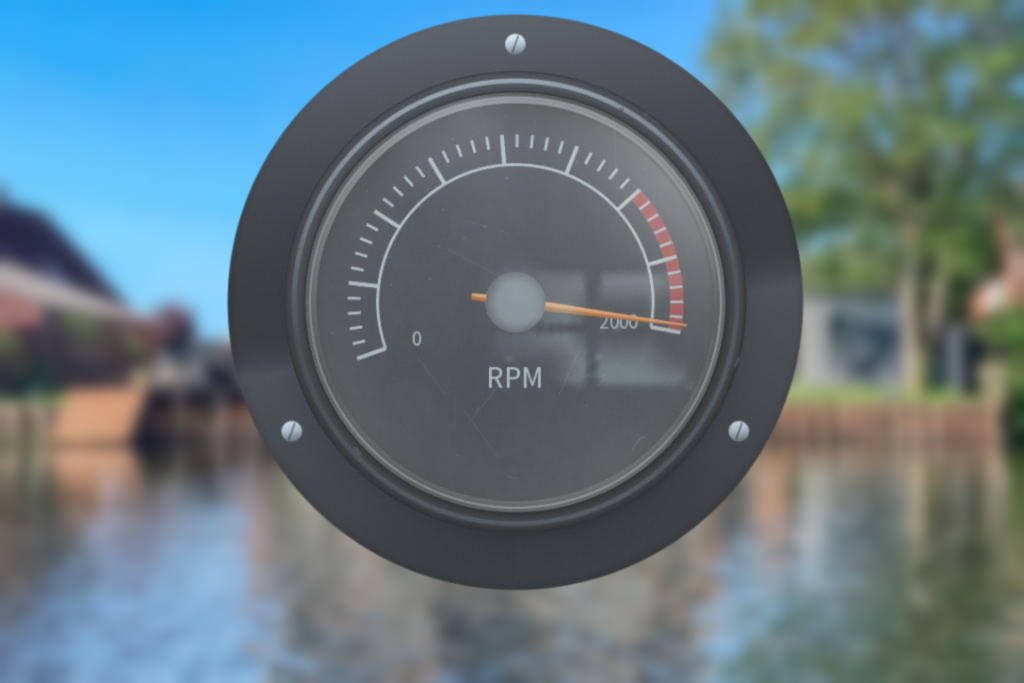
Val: 1975 rpm
